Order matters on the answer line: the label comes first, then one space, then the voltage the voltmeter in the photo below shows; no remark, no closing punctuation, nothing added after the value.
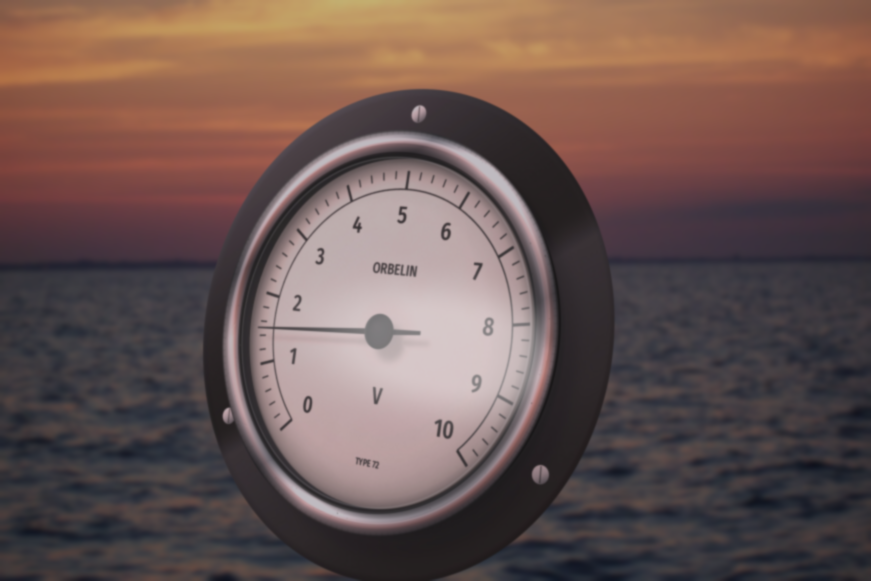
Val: 1.5 V
